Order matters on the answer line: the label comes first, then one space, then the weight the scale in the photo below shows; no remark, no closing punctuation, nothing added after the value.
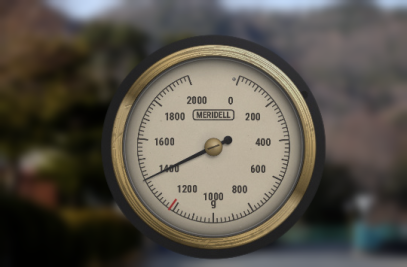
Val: 1400 g
